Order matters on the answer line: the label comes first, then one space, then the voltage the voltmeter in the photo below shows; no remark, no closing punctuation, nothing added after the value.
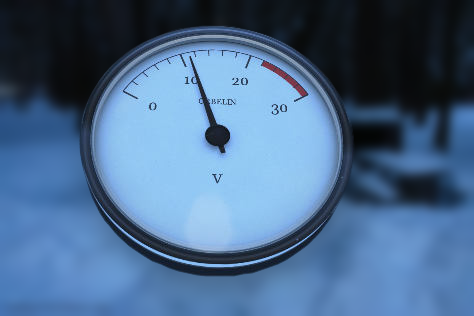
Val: 11 V
